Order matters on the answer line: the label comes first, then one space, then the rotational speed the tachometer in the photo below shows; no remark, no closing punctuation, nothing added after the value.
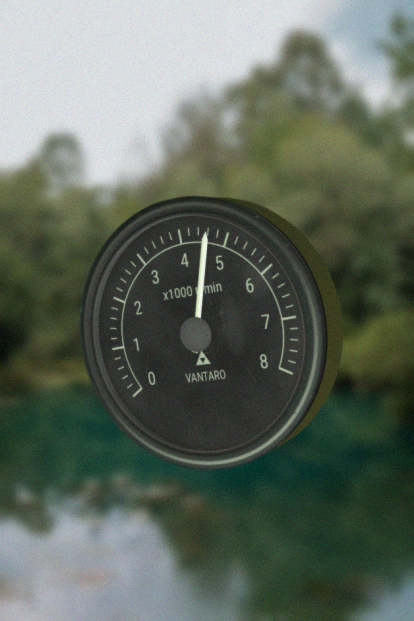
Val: 4600 rpm
